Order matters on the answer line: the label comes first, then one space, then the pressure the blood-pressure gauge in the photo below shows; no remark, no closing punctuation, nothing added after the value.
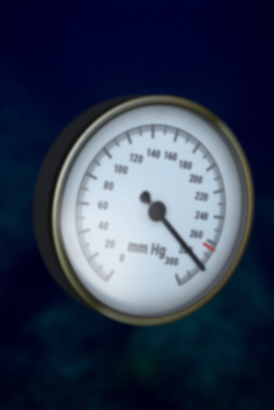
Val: 280 mmHg
